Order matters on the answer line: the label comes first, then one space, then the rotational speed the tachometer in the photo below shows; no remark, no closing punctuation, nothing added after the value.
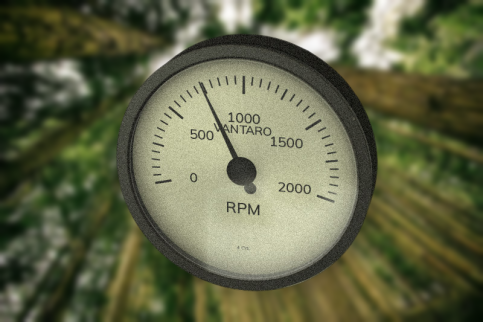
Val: 750 rpm
